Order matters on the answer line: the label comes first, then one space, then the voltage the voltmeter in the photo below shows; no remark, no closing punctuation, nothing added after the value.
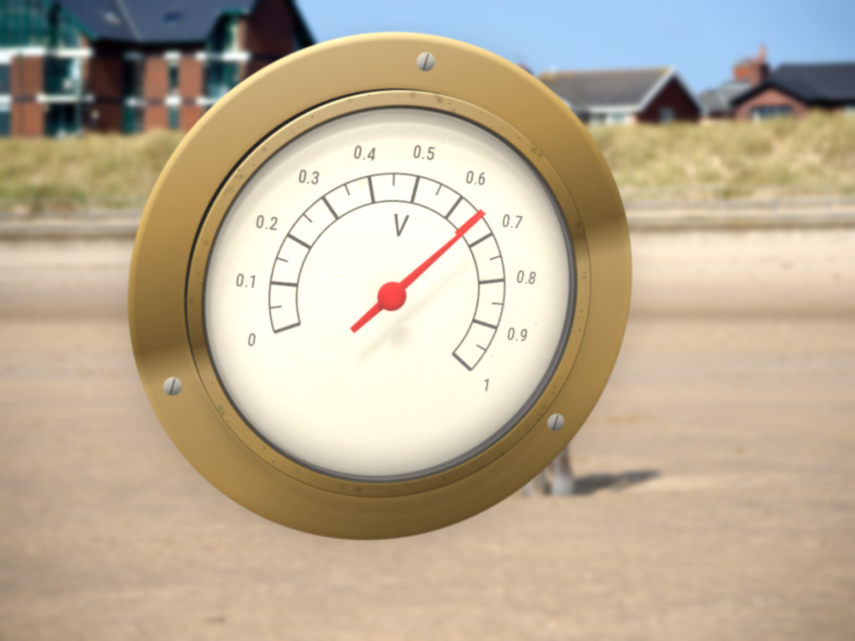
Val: 0.65 V
